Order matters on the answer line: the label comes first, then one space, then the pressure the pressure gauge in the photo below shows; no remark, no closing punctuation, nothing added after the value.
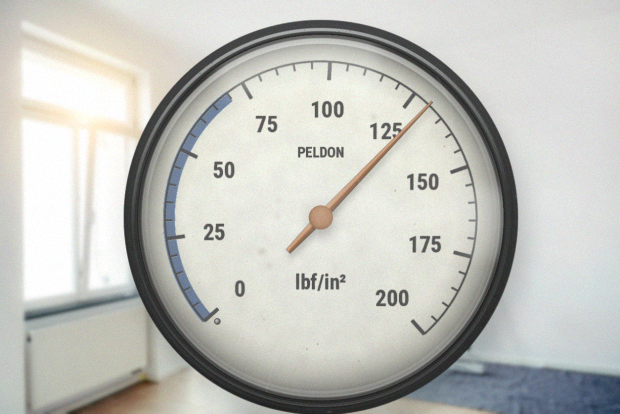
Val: 130 psi
